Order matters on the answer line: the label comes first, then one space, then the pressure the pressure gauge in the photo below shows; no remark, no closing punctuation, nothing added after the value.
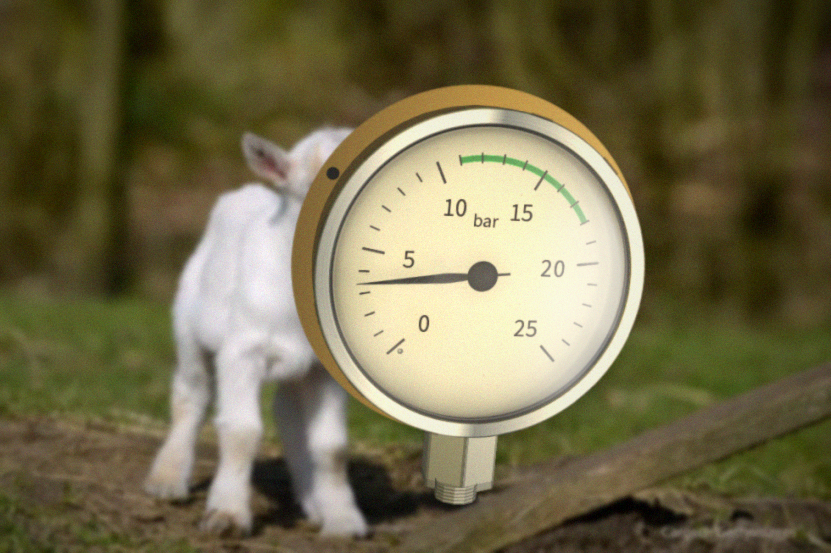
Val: 3.5 bar
